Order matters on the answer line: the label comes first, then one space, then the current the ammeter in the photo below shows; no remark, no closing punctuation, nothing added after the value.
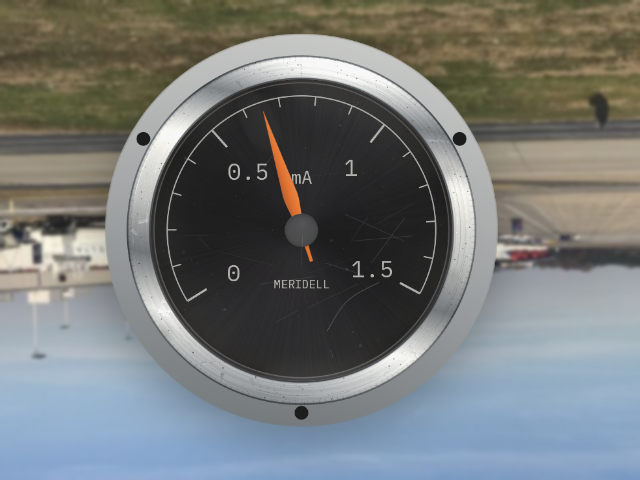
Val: 0.65 mA
